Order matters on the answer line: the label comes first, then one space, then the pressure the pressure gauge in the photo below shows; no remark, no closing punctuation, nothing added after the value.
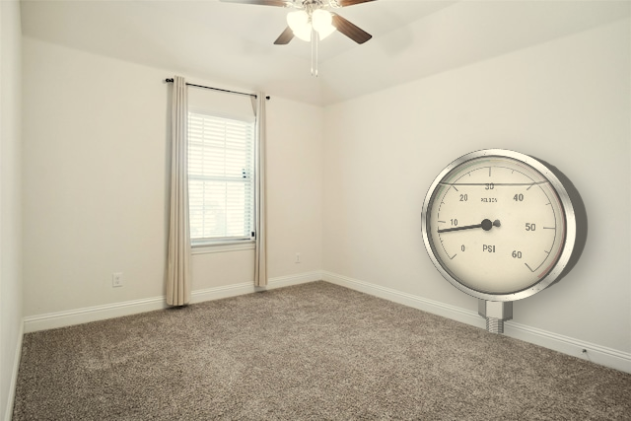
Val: 7.5 psi
